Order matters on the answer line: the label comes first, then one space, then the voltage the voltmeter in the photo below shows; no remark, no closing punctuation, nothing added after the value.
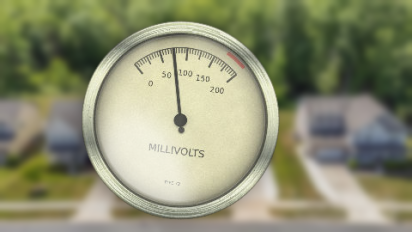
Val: 75 mV
